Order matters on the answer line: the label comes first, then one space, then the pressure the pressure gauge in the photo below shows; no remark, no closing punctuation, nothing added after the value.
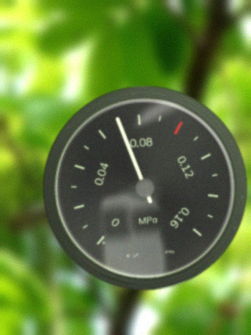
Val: 0.07 MPa
